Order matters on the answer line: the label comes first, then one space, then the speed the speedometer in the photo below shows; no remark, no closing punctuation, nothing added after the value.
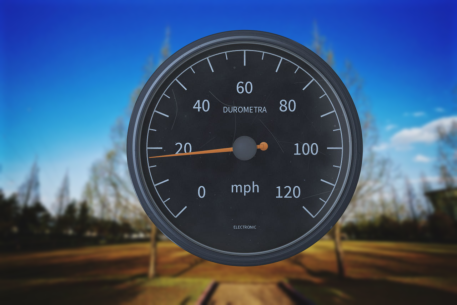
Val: 17.5 mph
